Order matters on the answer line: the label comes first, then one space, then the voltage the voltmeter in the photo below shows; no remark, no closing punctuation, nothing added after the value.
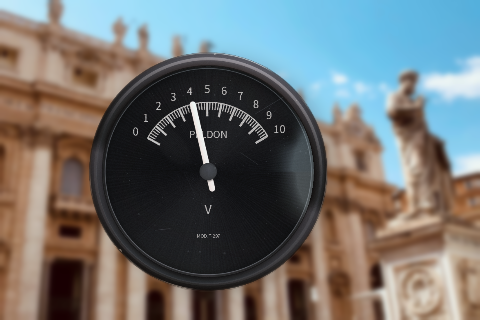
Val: 4 V
